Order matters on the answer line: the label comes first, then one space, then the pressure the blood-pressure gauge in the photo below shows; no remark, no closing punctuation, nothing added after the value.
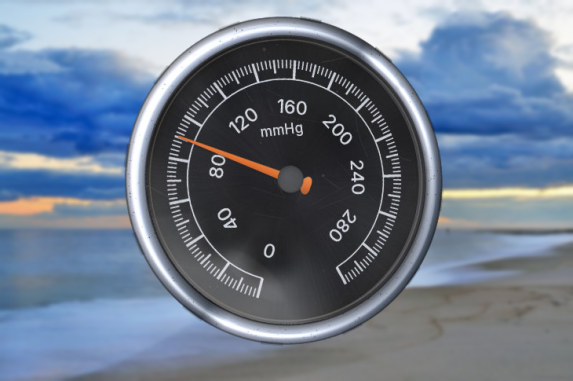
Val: 90 mmHg
